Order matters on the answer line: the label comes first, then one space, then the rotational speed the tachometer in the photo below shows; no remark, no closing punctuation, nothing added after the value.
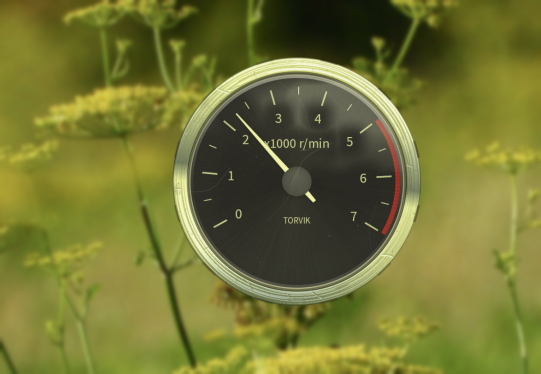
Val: 2250 rpm
